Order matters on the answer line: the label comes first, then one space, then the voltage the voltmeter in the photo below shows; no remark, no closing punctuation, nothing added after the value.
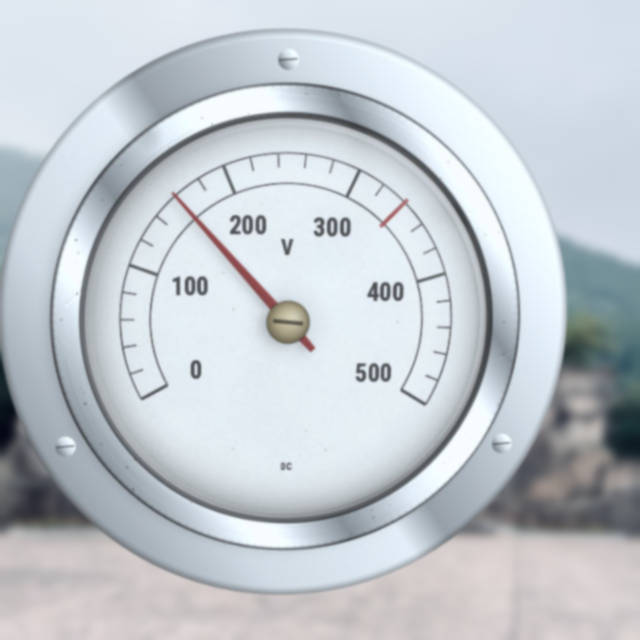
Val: 160 V
